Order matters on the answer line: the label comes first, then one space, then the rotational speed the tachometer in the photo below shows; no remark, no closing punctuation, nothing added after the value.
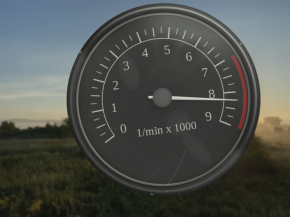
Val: 8250 rpm
